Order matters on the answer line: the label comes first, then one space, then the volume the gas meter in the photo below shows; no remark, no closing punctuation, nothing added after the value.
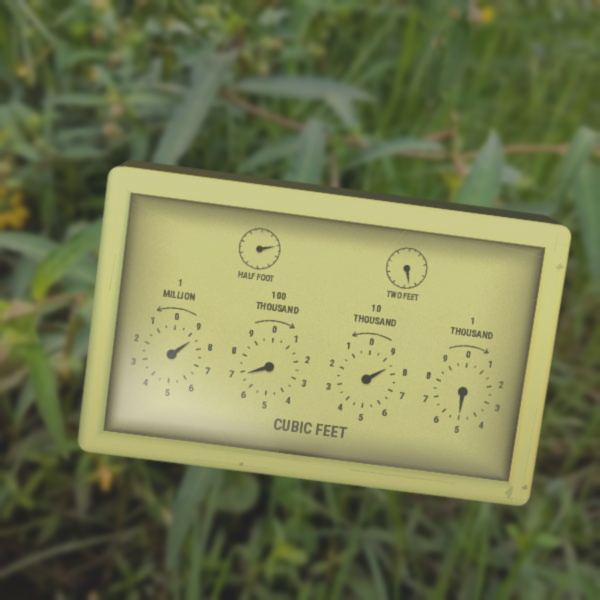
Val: 868500 ft³
